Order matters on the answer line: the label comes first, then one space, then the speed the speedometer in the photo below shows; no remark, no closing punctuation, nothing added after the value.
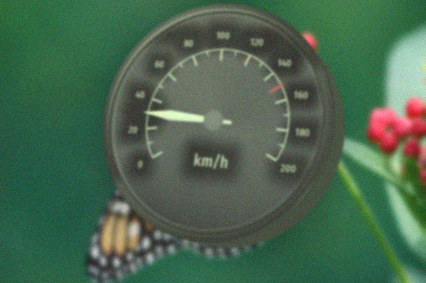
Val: 30 km/h
